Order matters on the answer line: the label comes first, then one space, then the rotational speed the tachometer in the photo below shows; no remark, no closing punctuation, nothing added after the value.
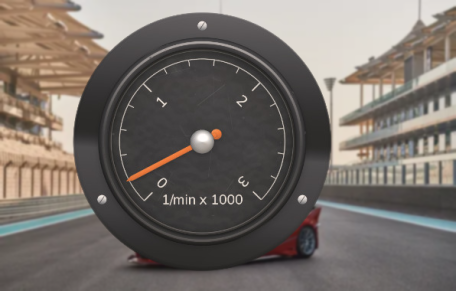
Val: 200 rpm
